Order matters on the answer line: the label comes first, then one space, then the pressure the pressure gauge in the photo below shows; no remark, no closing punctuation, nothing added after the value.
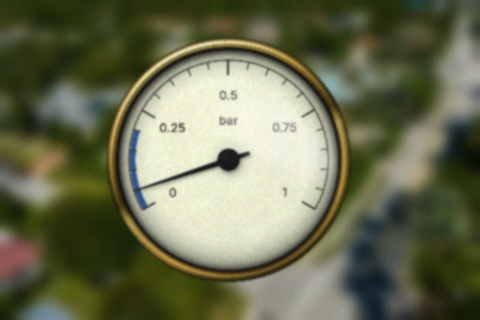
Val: 0.05 bar
